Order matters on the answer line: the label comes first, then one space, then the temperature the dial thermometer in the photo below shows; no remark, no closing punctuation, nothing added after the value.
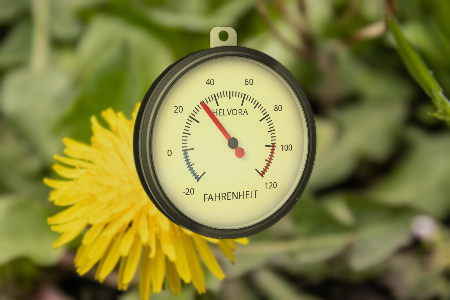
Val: 30 °F
